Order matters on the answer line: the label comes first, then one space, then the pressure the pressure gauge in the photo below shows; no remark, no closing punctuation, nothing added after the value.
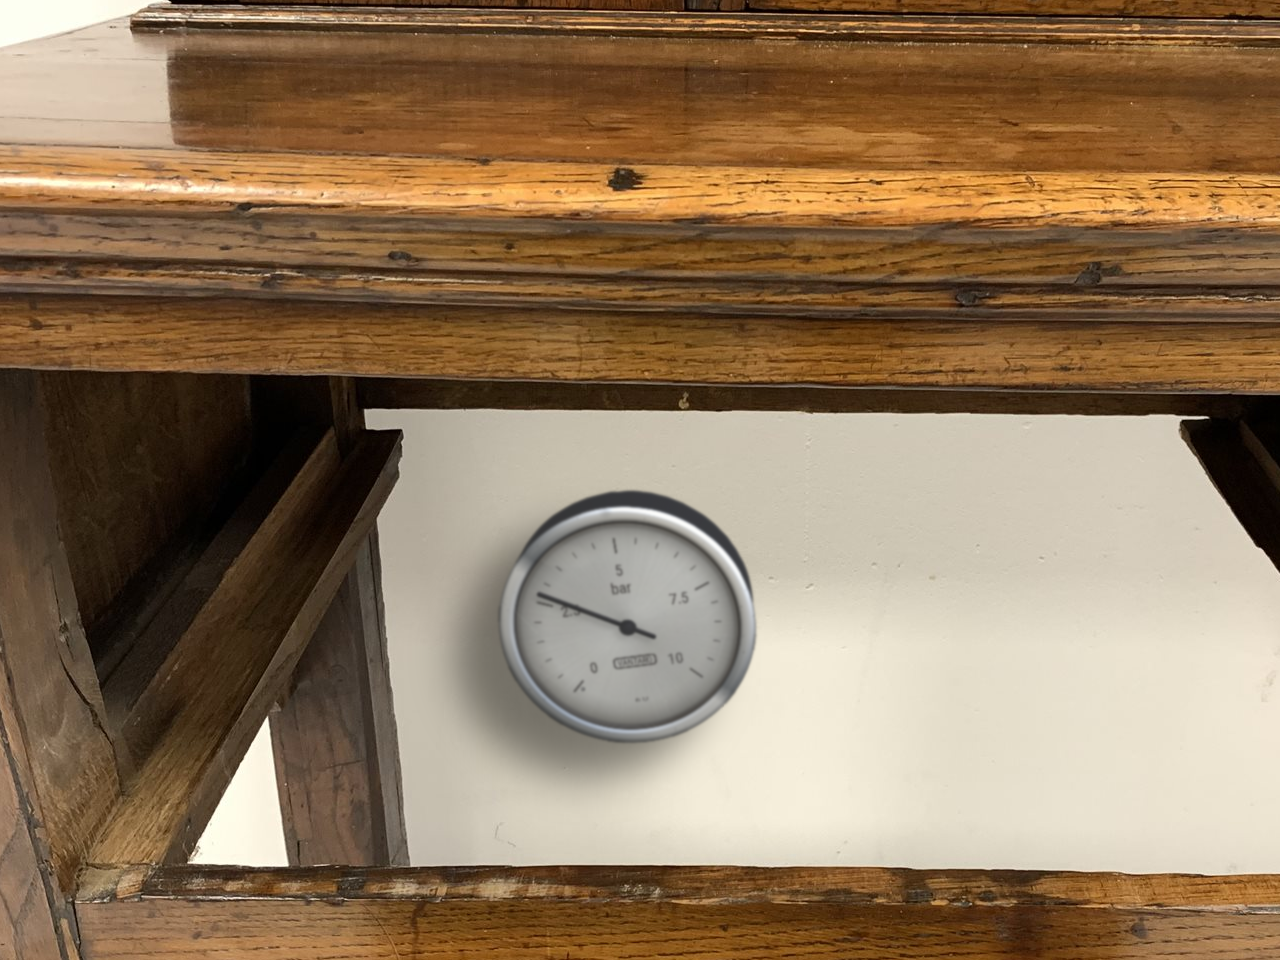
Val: 2.75 bar
